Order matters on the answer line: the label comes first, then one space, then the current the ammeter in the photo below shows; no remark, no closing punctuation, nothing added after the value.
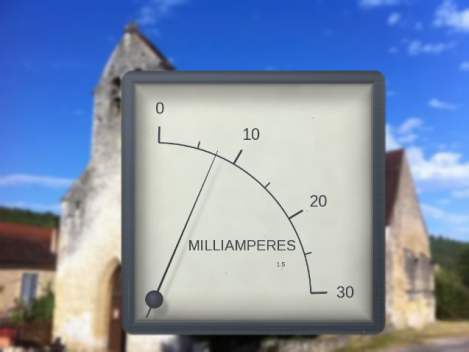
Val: 7.5 mA
